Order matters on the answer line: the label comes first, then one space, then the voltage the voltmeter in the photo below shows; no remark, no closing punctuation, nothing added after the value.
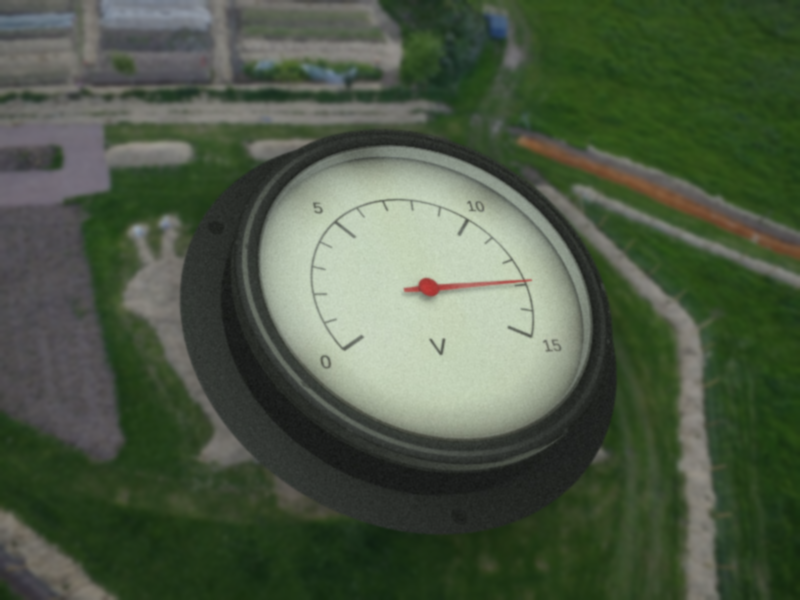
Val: 13 V
